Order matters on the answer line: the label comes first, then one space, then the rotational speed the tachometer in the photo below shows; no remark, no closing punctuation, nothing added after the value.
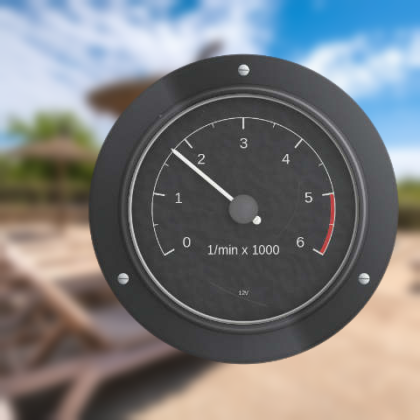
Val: 1750 rpm
